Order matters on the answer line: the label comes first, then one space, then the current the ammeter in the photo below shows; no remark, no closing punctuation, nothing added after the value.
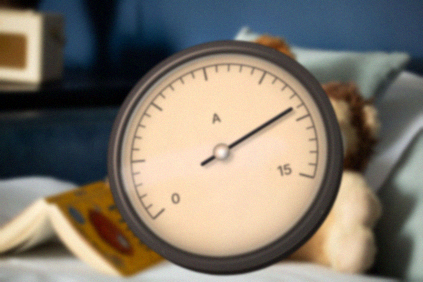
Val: 12 A
